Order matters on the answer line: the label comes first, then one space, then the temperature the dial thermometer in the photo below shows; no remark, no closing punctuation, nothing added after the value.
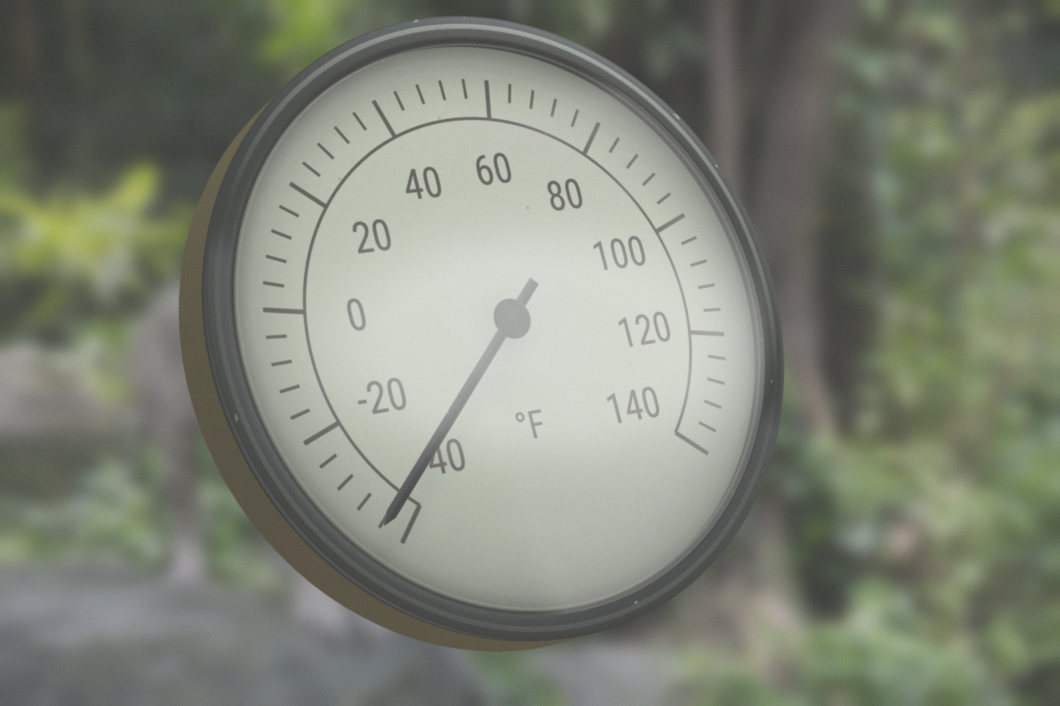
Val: -36 °F
